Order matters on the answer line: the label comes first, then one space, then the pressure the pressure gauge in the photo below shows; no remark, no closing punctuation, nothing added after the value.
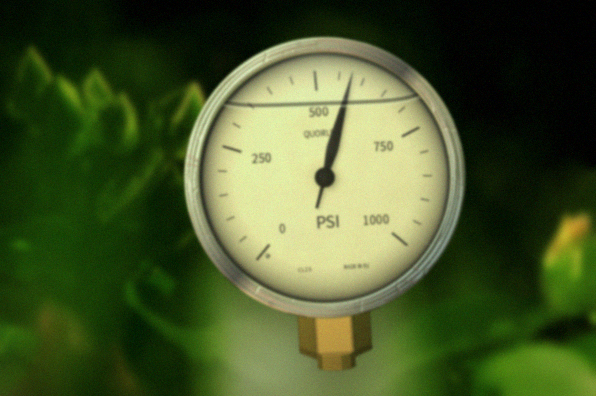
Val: 575 psi
